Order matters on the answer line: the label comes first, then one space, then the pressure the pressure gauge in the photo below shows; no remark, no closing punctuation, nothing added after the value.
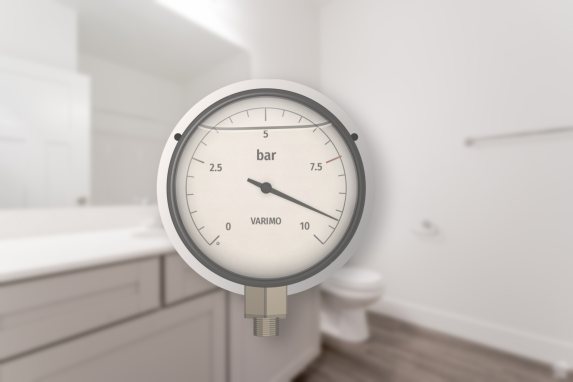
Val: 9.25 bar
